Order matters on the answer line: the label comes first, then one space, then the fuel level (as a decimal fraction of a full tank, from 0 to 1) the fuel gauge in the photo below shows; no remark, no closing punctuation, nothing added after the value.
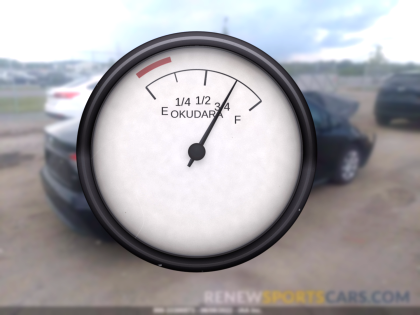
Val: 0.75
